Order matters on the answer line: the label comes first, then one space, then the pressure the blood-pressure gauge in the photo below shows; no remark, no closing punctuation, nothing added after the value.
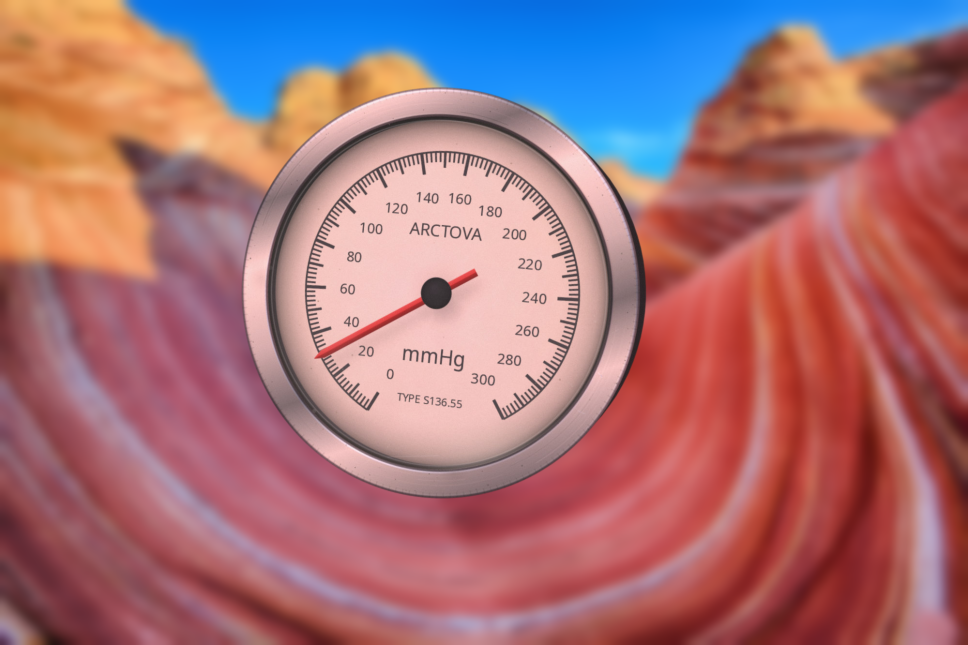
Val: 30 mmHg
